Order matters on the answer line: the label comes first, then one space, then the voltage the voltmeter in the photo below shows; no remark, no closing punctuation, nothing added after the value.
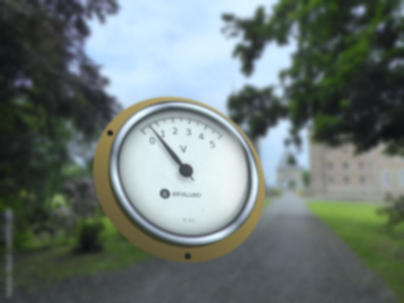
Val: 0.5 V
